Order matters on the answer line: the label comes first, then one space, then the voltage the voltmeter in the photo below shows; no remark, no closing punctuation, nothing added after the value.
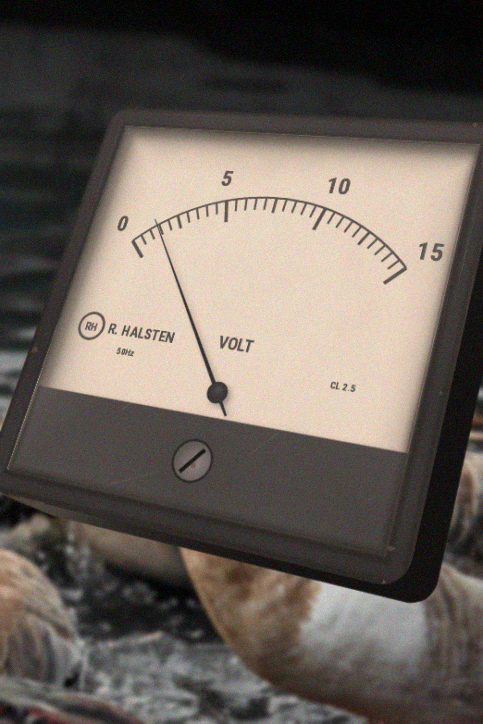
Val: 1.5 V
